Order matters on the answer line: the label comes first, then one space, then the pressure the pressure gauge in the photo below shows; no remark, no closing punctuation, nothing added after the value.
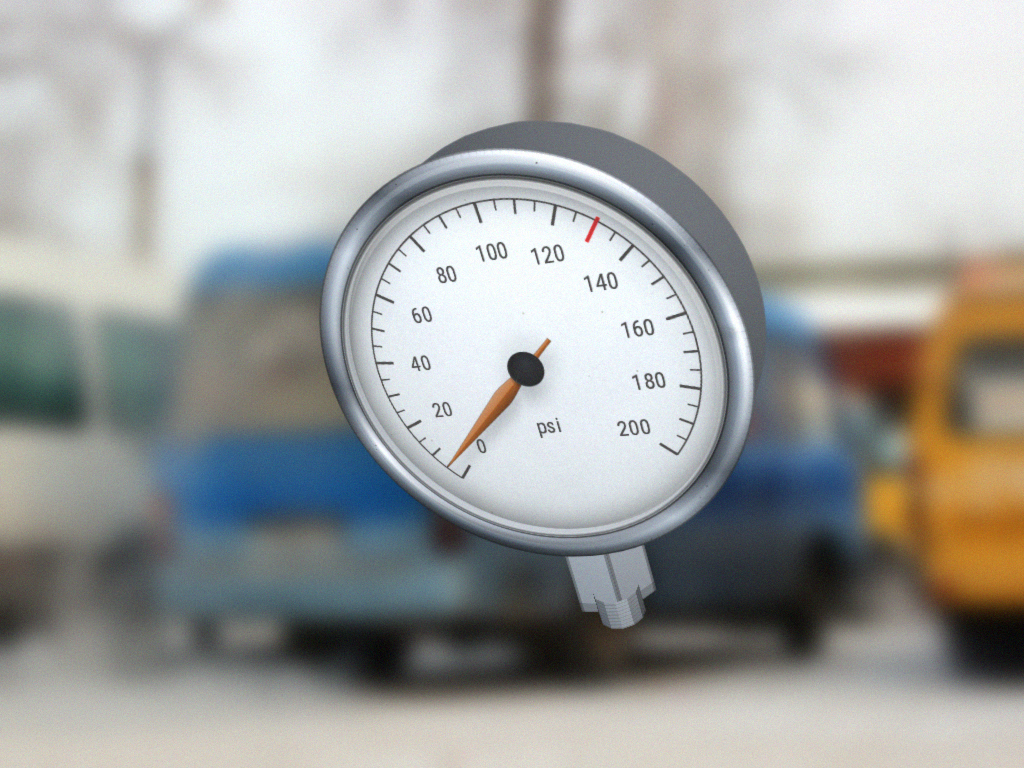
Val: 5 psi
